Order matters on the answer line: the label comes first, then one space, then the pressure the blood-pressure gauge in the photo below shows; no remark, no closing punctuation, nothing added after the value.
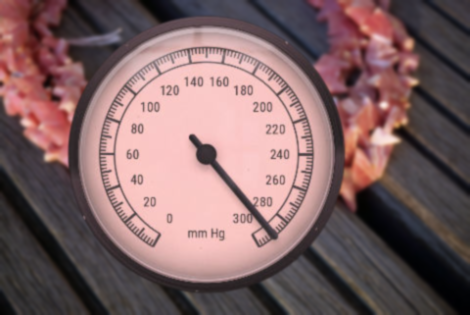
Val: 290 mmHg
